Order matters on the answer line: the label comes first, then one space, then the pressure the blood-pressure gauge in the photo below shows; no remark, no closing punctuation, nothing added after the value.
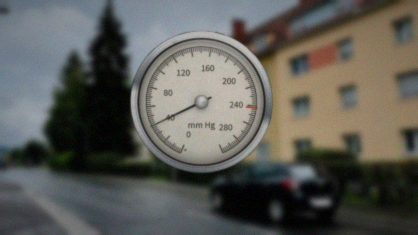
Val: 40 mmHg
